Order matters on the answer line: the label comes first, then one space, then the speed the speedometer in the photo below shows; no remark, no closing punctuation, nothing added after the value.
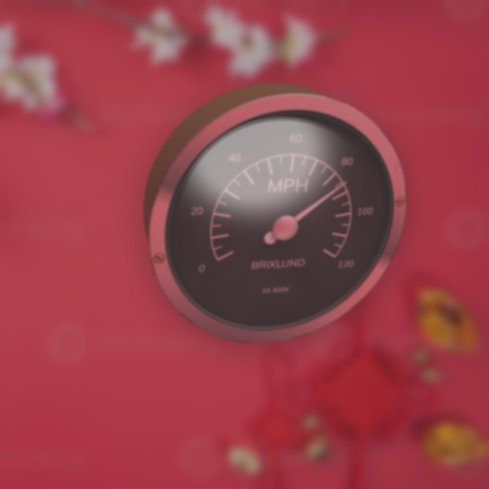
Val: 85 mph
